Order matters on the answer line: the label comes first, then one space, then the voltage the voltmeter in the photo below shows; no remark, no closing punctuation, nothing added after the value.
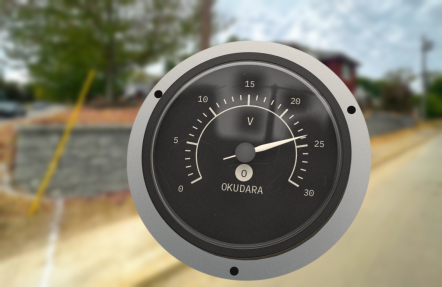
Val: 24 V
